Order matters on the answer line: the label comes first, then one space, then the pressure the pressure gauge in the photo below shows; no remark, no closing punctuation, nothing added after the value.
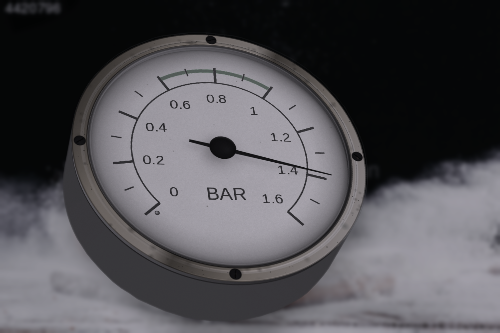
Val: 1.4 bar
